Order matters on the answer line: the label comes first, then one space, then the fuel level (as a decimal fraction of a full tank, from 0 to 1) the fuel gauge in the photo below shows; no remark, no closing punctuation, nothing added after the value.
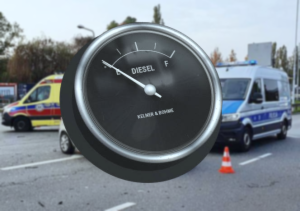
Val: 0
